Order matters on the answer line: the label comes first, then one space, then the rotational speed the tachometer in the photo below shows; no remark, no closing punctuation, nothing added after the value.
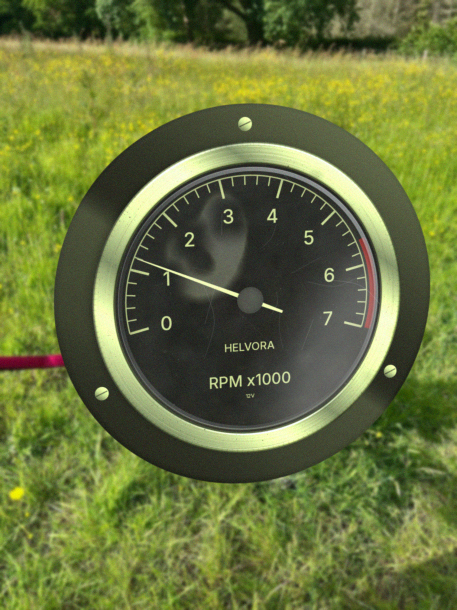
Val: 1200 rpm
